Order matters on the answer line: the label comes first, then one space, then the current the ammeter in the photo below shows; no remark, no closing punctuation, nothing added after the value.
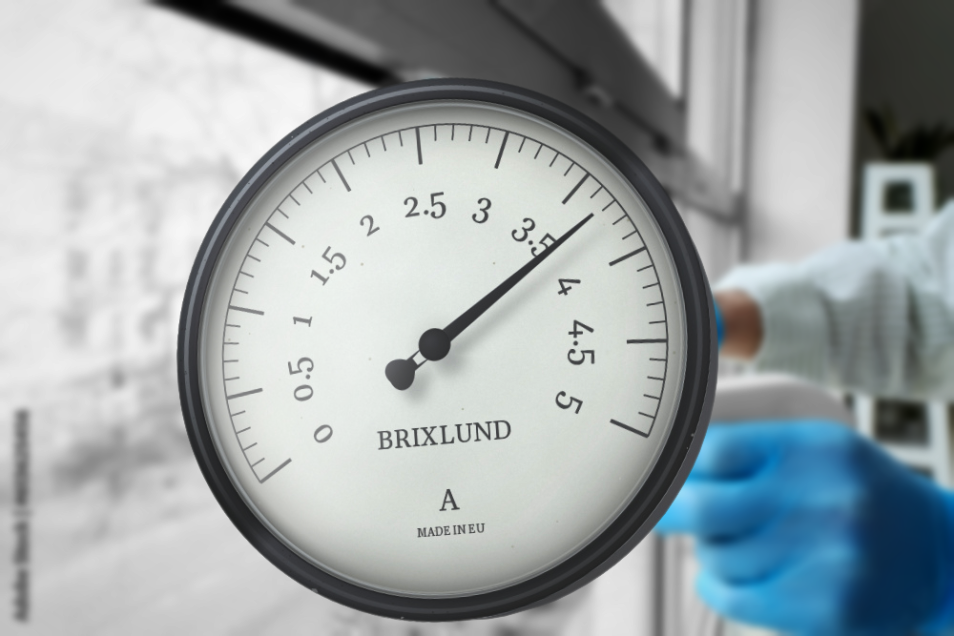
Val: 3.7 A
